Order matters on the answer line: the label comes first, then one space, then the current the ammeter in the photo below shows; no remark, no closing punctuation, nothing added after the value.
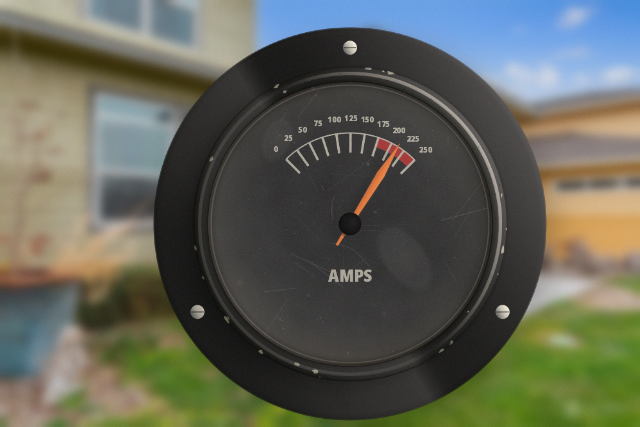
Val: 212.5 A
